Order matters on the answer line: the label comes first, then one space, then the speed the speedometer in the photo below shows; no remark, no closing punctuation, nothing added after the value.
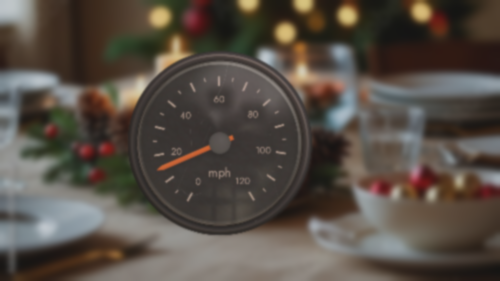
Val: 15 mph
